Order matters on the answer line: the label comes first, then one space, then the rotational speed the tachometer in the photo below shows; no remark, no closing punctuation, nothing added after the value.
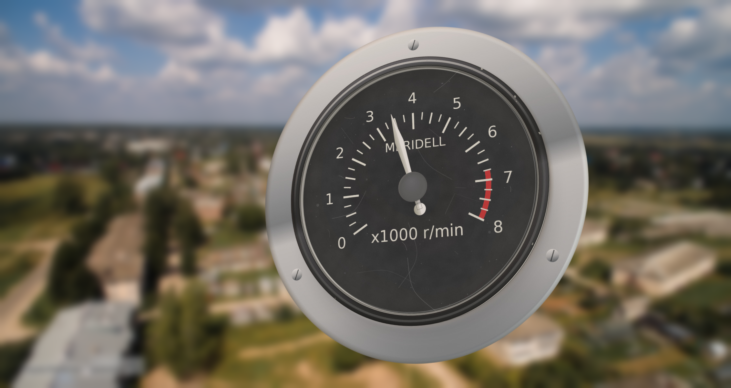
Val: 3500 rpm
